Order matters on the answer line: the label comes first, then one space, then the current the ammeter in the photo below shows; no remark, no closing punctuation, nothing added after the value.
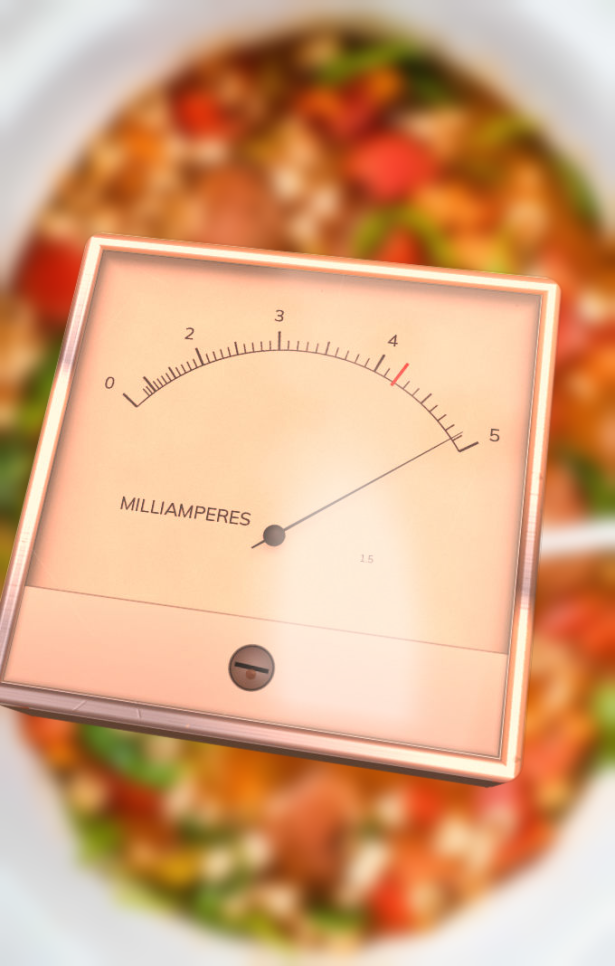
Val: 4.9 mA
